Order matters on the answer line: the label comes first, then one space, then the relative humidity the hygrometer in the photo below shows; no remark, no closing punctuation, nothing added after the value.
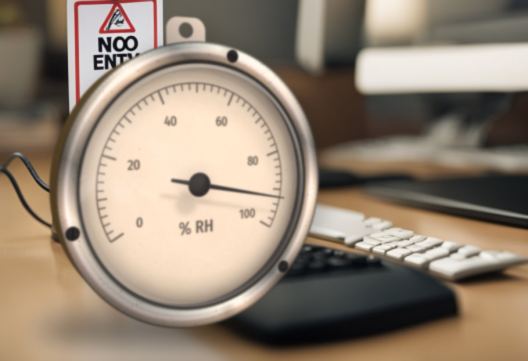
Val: 92 %
